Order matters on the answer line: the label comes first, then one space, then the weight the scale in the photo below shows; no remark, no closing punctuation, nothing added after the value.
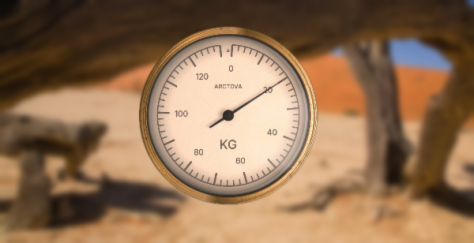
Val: 20 kg
